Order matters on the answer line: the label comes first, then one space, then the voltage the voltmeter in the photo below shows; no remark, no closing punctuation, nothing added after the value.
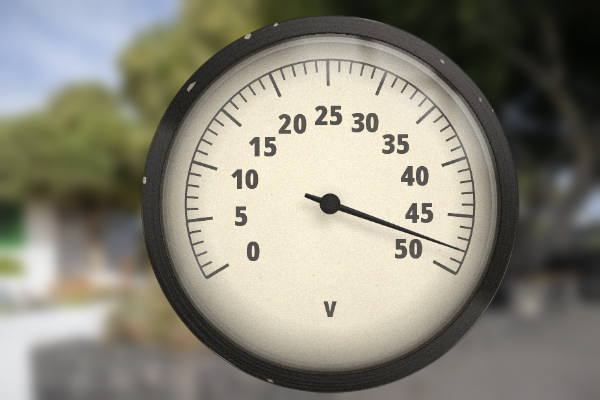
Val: 48 V
